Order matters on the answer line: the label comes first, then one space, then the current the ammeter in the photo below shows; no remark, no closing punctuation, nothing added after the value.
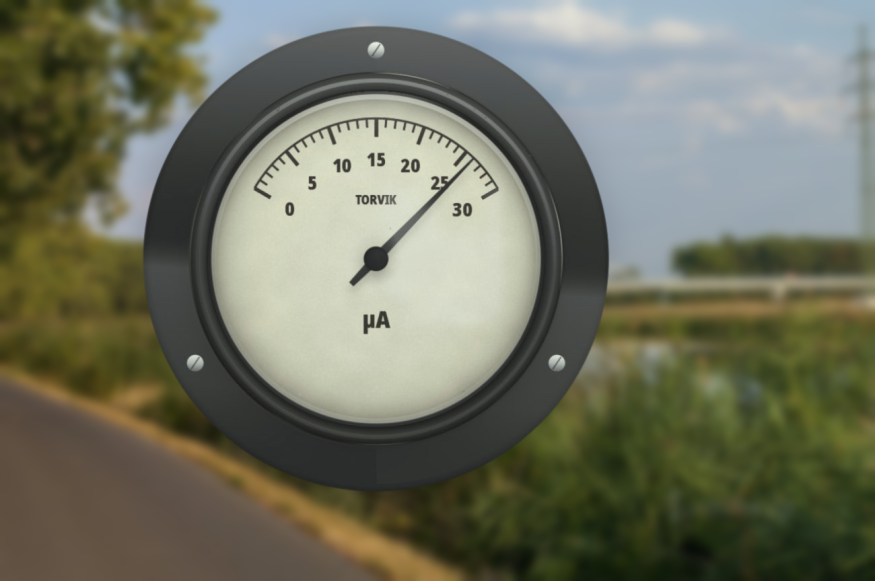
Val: 26 µA
